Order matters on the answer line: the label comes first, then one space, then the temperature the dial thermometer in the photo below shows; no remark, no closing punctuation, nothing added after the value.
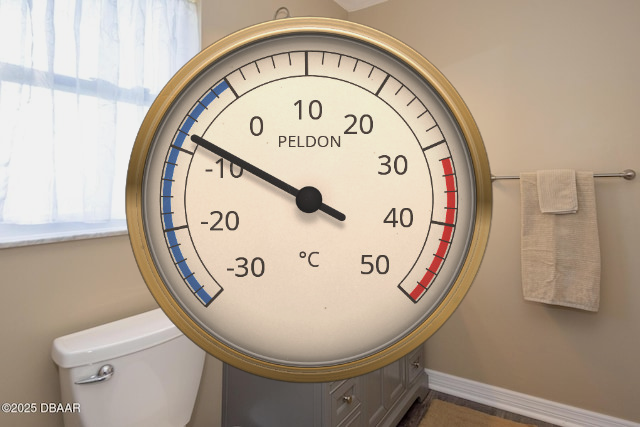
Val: -8 °C
